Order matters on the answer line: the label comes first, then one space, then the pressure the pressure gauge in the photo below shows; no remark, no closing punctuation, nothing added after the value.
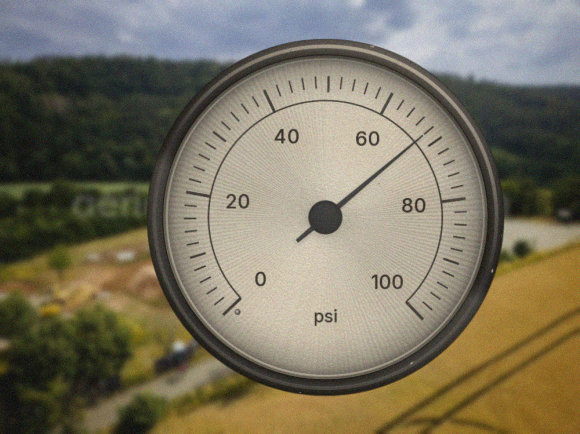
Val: 68 psi
